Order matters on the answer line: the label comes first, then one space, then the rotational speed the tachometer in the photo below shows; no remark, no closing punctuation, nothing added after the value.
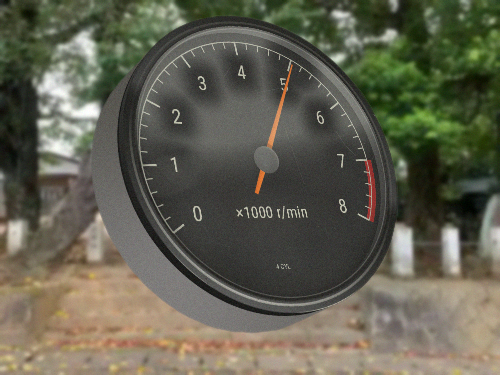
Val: 5000 rpm
